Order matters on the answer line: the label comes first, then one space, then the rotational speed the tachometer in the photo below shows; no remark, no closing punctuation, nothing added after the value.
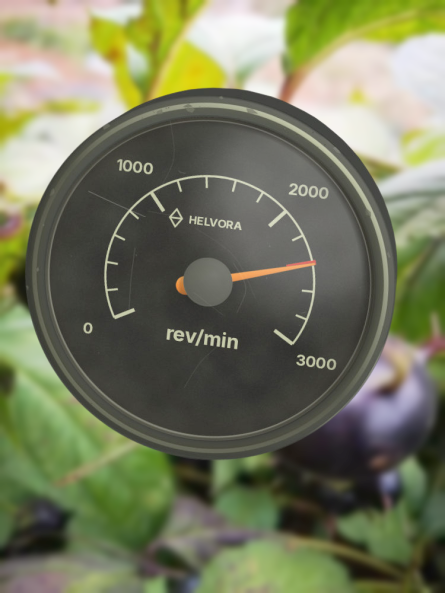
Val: 2400 rpm
